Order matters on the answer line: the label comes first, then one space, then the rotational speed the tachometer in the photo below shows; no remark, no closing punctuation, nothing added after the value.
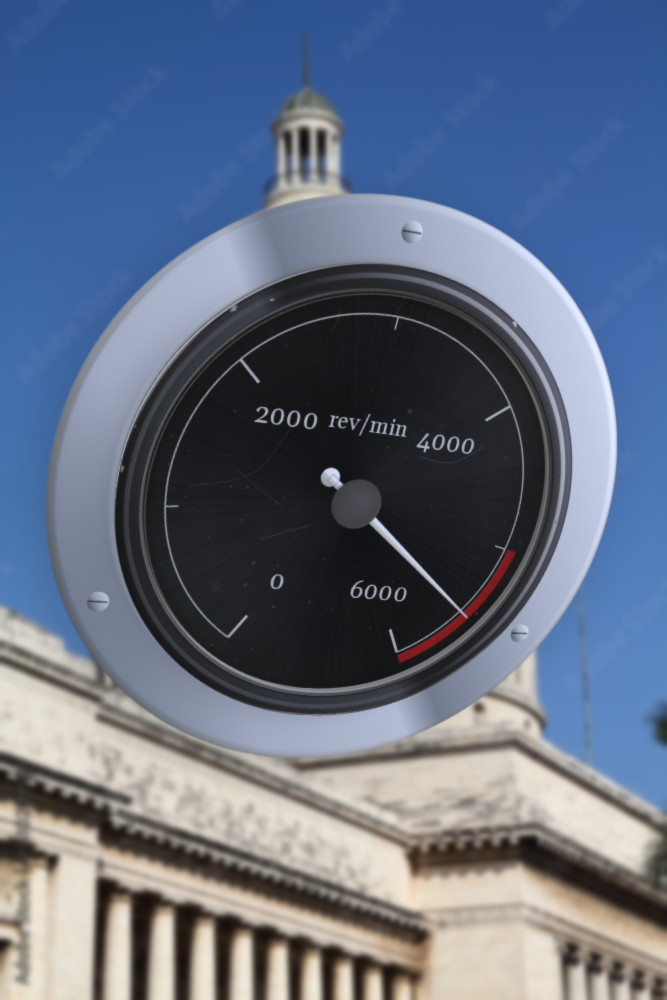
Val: 5500 rpm
